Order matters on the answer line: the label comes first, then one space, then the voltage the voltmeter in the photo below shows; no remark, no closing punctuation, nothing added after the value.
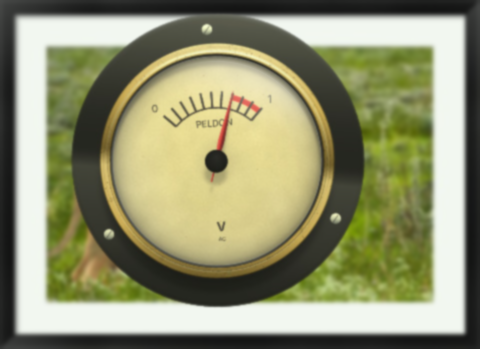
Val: 0.7 V
